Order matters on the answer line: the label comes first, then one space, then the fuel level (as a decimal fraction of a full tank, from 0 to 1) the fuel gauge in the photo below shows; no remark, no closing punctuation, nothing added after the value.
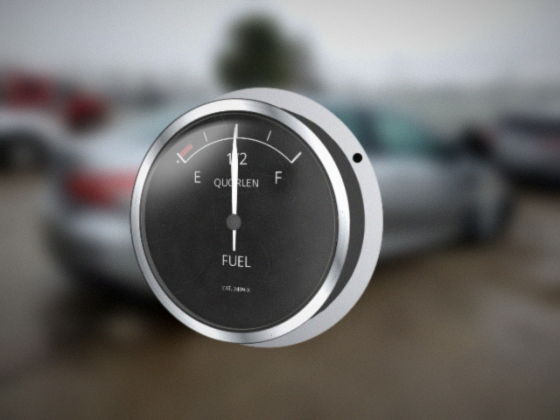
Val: 0.5
